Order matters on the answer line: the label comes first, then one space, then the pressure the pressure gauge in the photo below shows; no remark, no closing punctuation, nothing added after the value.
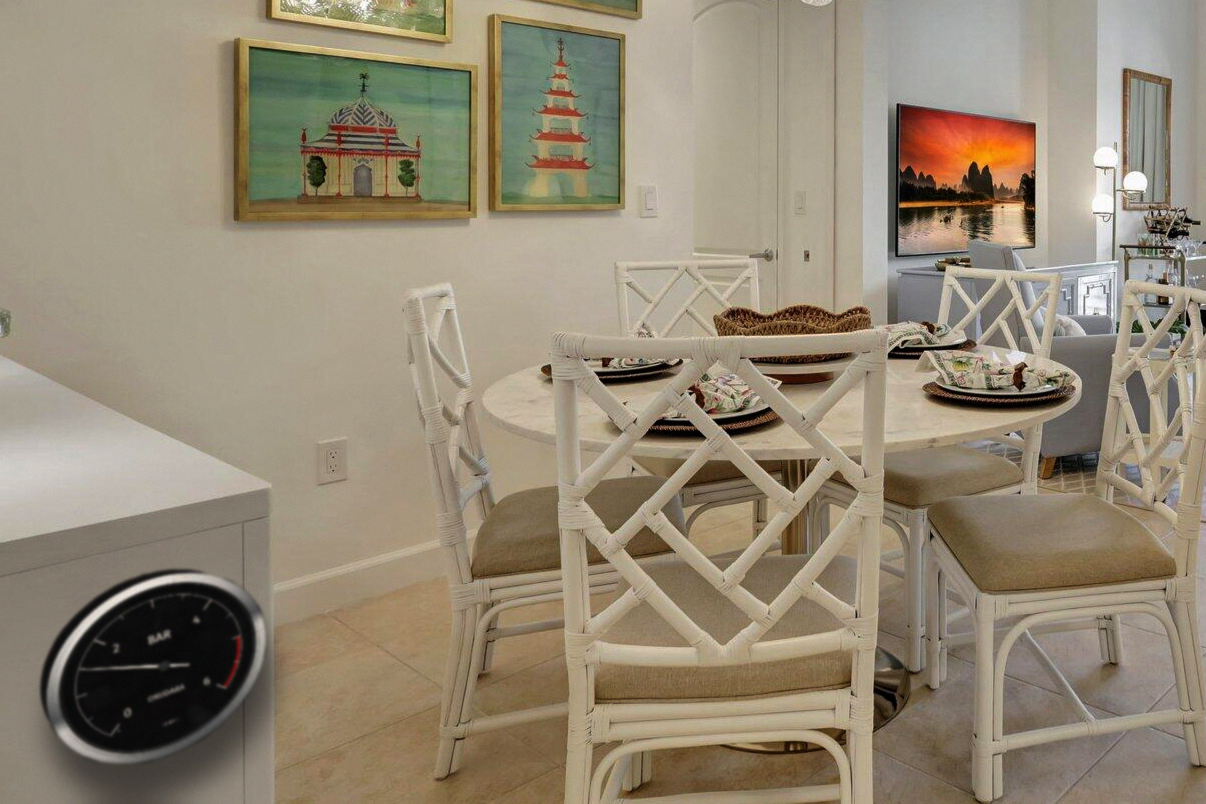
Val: 1.5 bar
